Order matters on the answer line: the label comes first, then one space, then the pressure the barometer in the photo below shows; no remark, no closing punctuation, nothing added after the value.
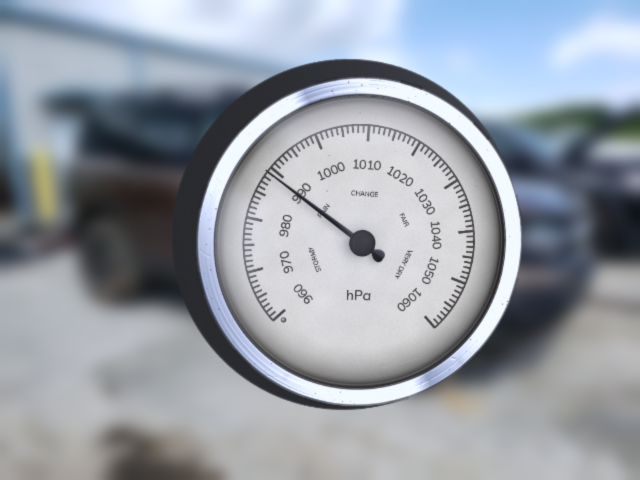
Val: 989 hPa
